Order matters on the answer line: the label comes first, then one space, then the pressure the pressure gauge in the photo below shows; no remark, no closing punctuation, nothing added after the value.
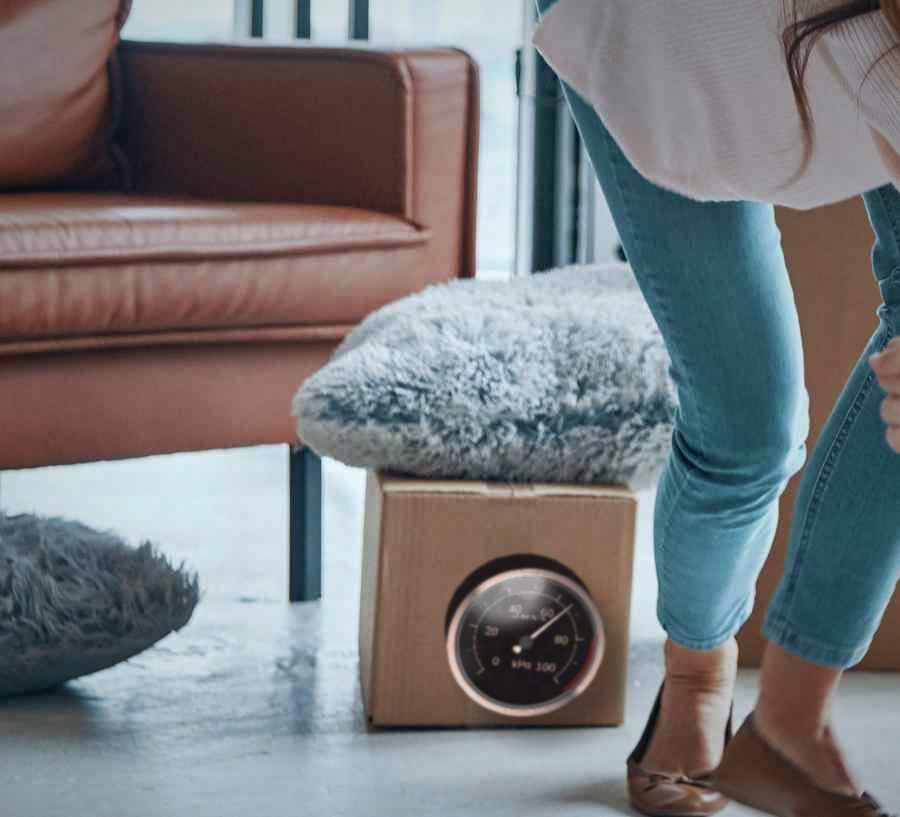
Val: 65 kPa
